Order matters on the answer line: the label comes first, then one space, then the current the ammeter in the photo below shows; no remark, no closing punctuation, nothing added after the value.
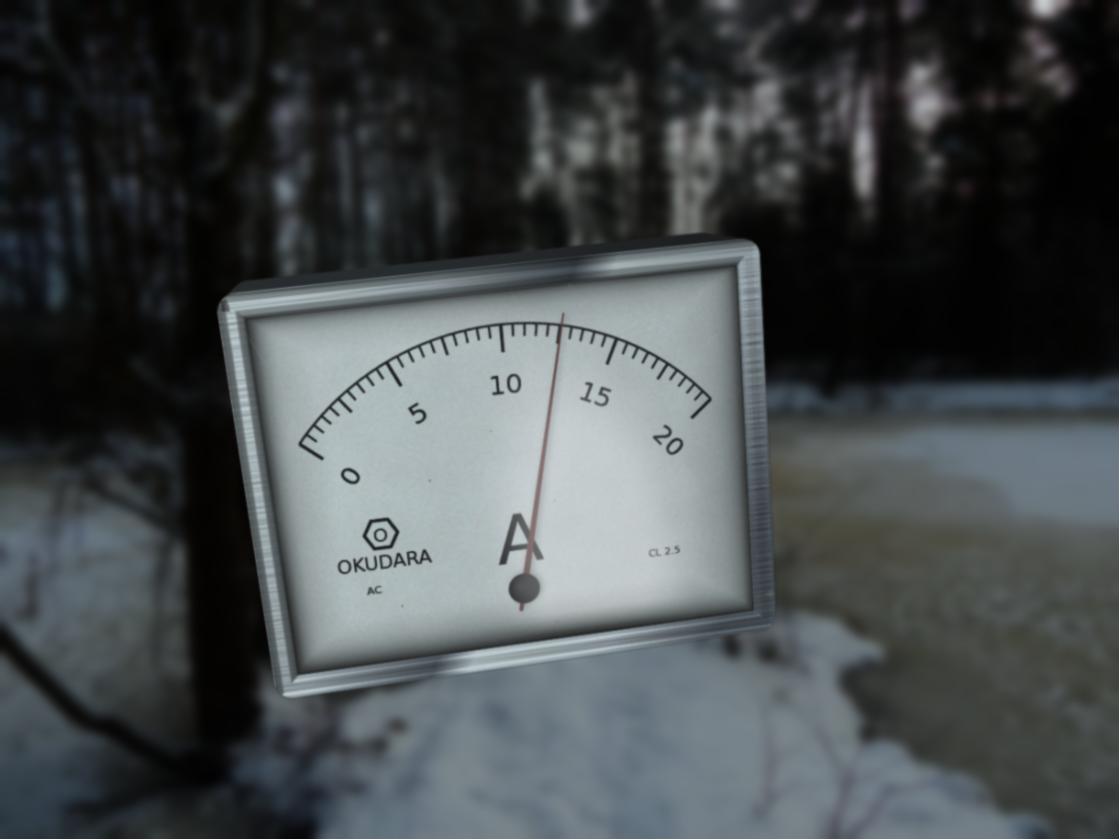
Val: 12.5 A
